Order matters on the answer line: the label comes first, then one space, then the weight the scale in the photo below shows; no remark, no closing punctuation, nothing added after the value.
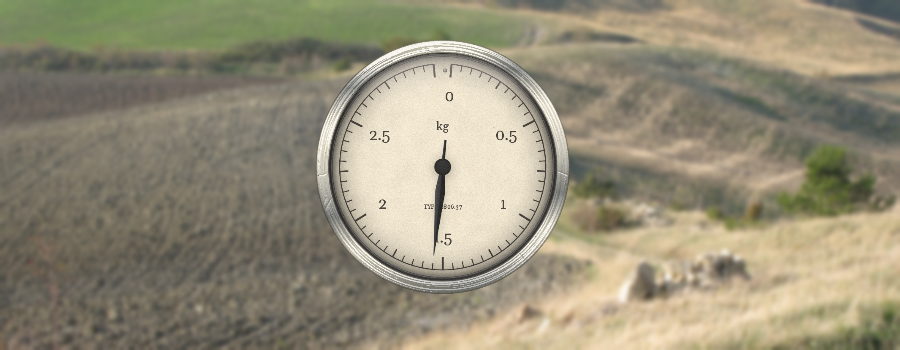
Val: 1.55 kg
